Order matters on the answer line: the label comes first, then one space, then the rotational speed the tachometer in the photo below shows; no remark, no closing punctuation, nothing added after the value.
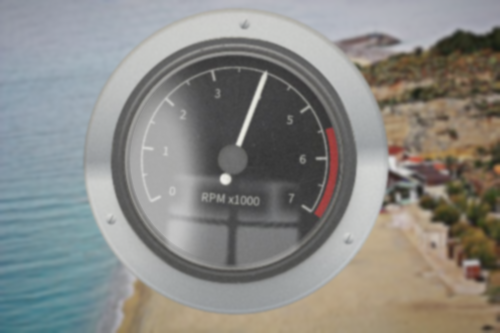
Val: 4000 rpm
